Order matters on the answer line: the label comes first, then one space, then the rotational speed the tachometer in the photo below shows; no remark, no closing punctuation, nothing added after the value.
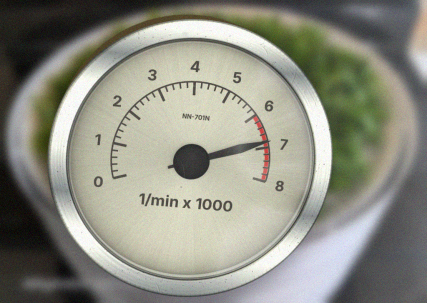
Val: 6800 rpm
